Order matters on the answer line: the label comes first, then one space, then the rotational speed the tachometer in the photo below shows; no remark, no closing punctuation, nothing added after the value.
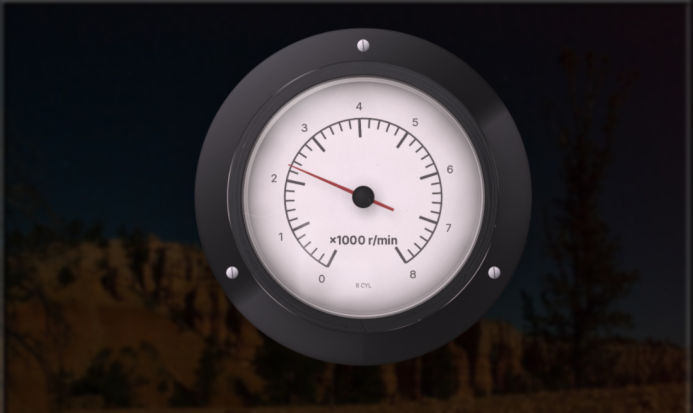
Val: 2300 rpm
